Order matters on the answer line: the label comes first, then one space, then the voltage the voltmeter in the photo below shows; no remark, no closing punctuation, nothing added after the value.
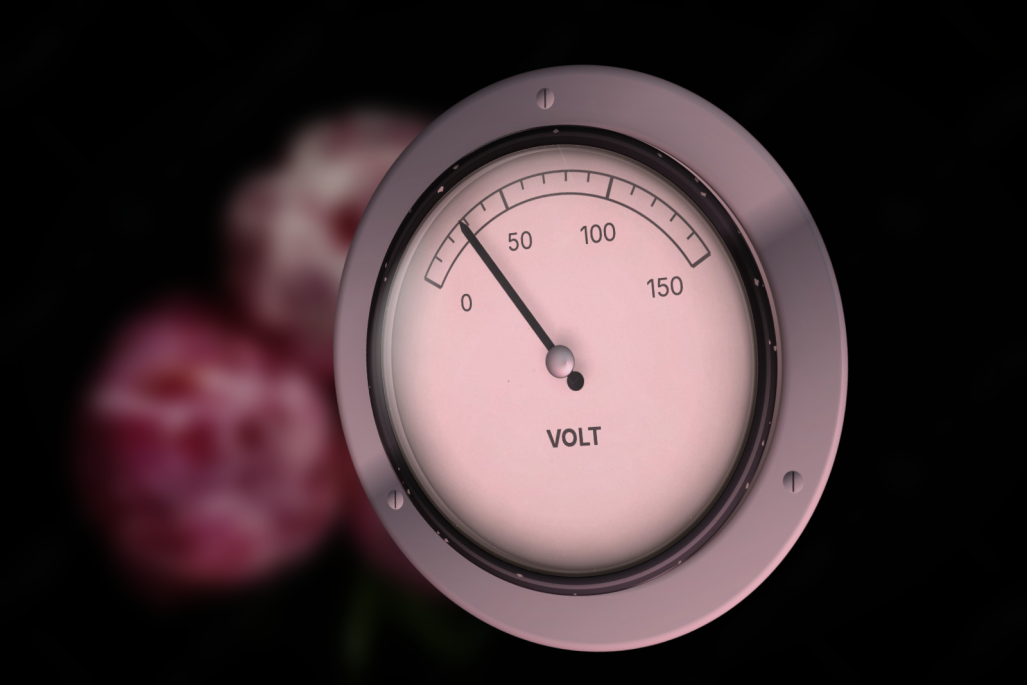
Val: 30 V
